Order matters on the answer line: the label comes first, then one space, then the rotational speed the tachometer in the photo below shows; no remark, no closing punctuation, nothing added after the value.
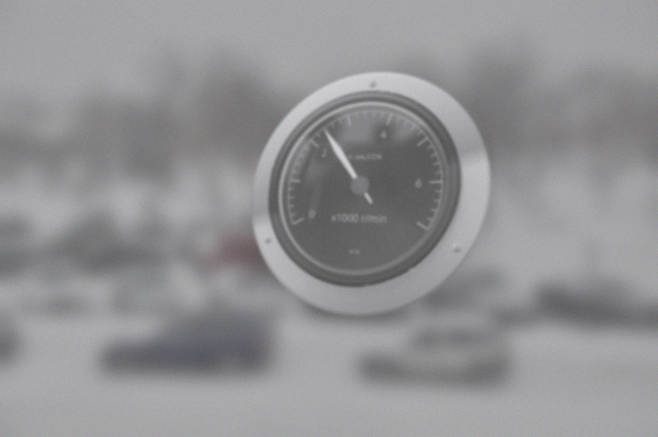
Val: 2400 rpm
